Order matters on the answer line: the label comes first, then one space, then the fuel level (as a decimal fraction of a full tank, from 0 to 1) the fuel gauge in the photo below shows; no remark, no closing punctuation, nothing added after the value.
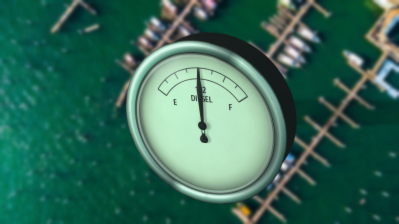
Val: 0.5
